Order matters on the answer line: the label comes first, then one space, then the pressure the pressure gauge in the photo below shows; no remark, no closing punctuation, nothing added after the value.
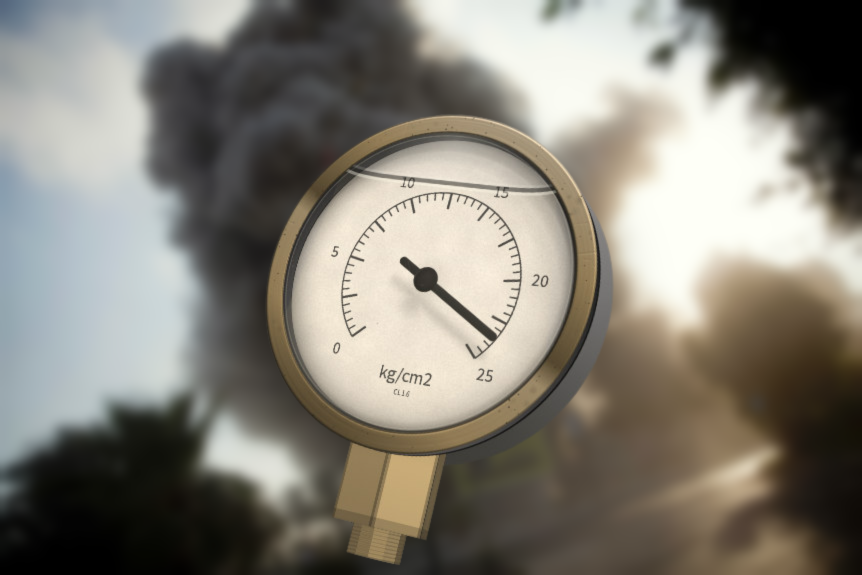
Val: 23.5 kg/cm²
